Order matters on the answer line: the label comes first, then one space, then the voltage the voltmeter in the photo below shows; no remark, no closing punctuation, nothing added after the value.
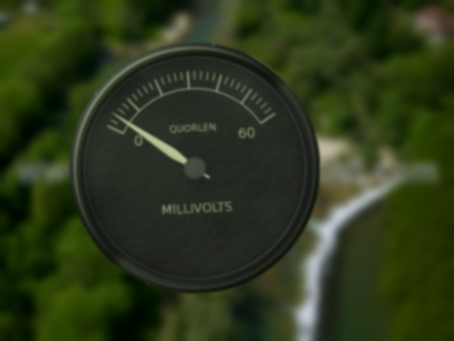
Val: 4 mV
